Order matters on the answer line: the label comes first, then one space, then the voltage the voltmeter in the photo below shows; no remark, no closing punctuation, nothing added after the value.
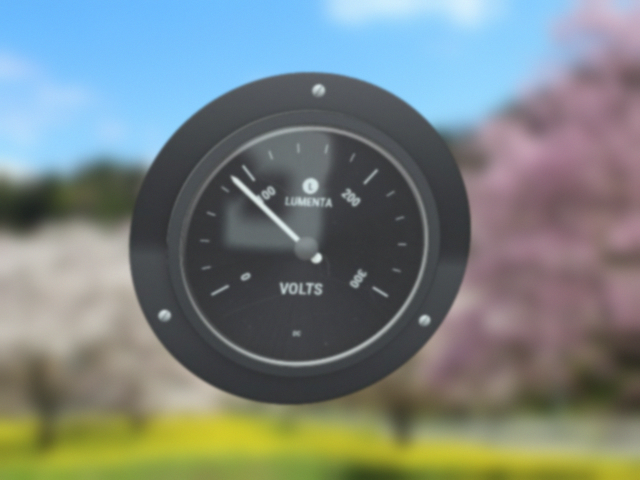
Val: 90 V
